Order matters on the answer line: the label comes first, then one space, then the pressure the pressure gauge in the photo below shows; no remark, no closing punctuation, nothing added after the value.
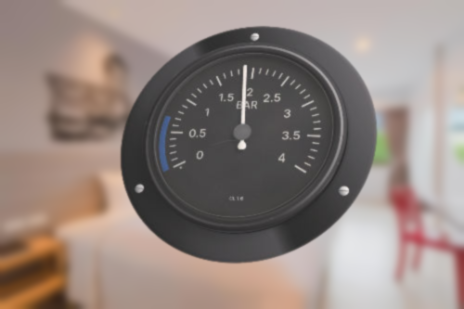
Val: 1.9 bar
